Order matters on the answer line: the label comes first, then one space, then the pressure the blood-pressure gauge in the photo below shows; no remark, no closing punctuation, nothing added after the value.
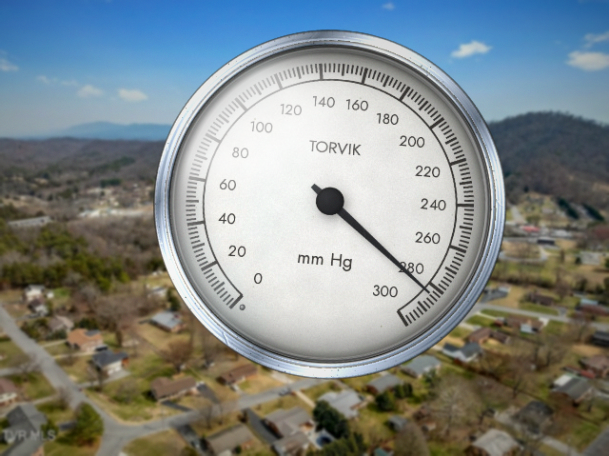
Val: 284 mmHg
